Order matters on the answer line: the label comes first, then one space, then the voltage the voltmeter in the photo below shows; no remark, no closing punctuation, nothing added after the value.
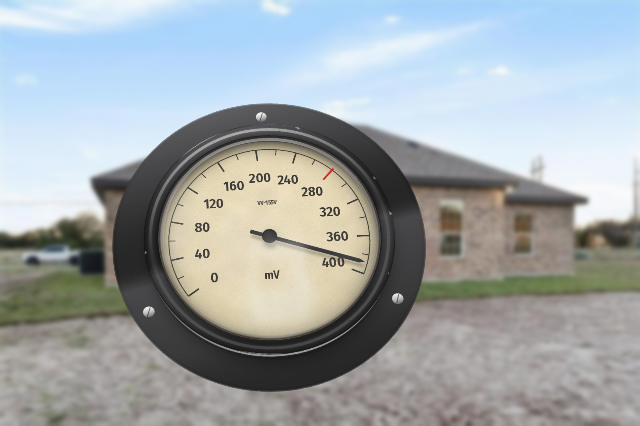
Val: 390 mV
